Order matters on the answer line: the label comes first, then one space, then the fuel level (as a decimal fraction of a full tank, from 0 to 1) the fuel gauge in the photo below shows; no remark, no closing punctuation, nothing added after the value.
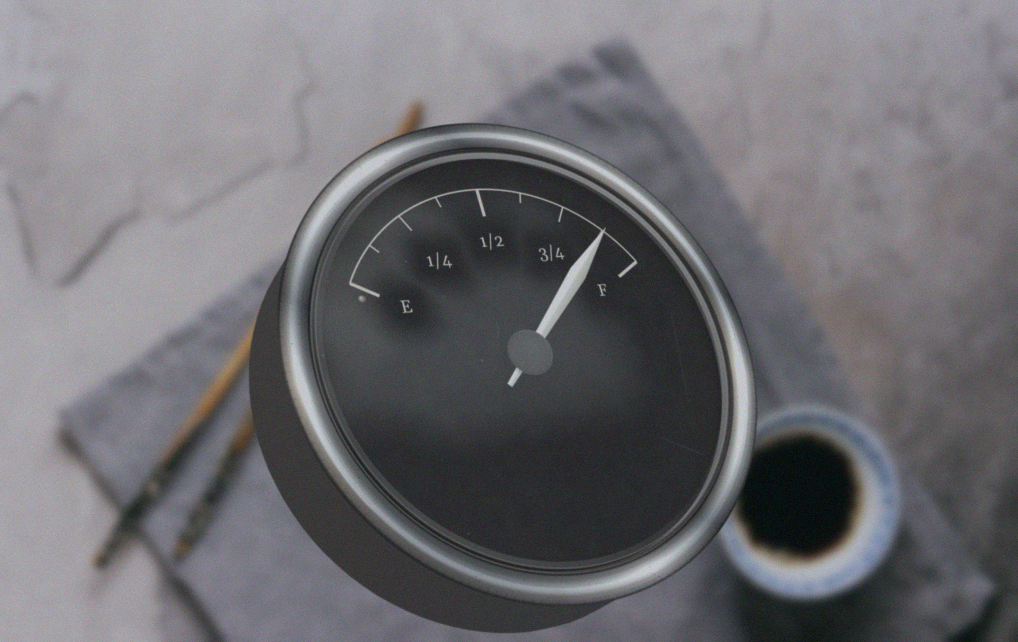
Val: 0.875
